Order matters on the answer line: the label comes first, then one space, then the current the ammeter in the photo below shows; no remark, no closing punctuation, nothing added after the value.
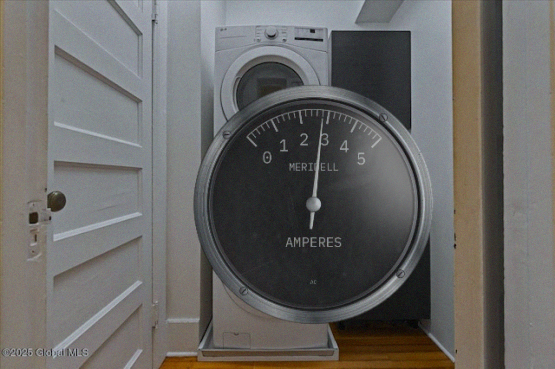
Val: 2.8 A
